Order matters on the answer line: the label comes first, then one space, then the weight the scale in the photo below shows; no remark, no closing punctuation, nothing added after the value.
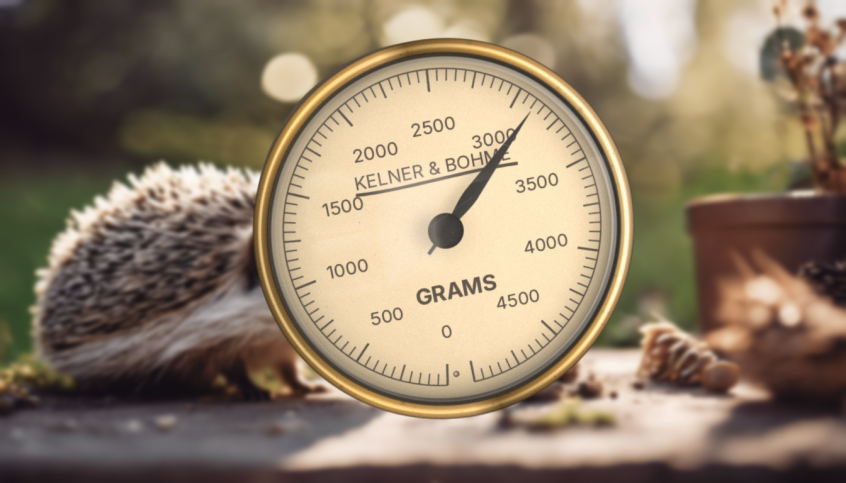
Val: 3100 g
